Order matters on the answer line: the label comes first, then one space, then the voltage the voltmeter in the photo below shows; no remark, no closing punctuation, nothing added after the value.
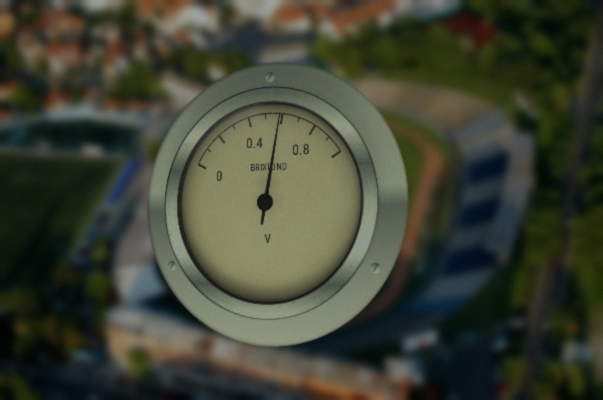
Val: 0.6 V
